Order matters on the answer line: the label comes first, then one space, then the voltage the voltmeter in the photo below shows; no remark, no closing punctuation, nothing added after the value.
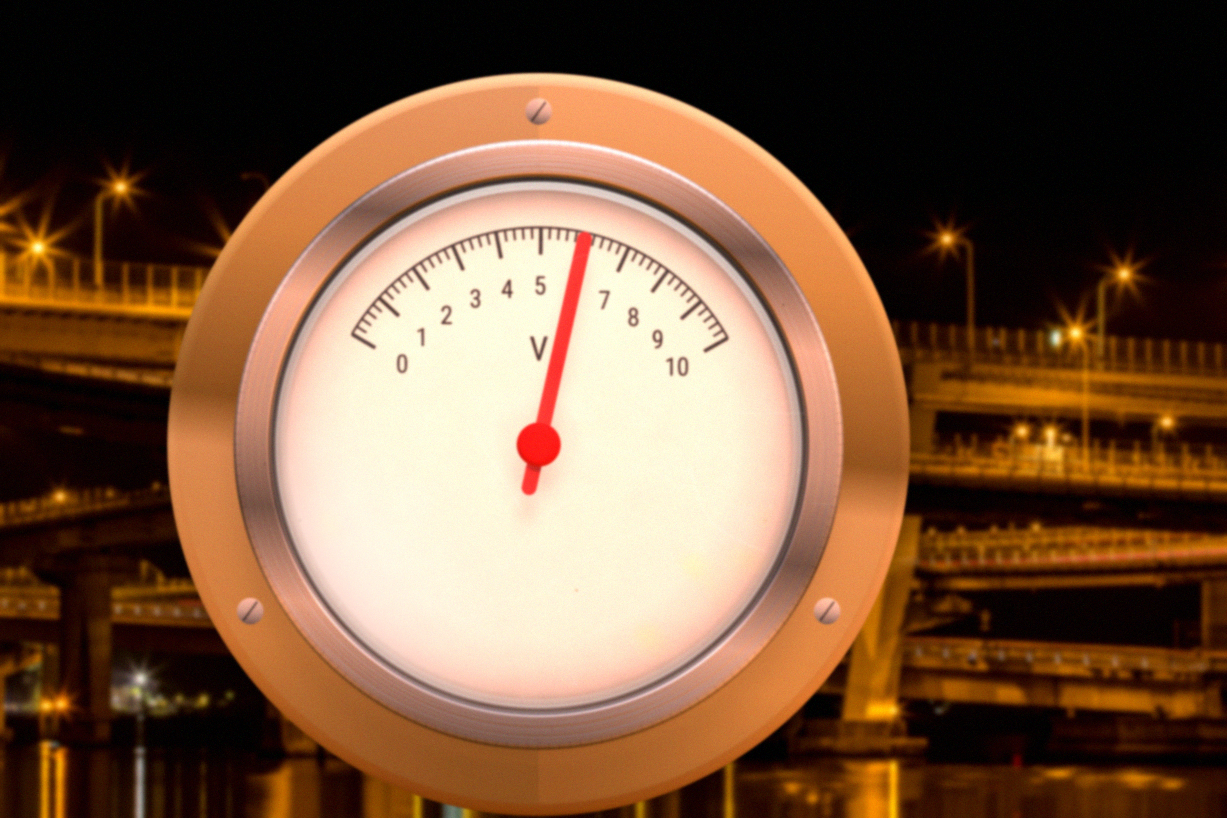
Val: 6 V
